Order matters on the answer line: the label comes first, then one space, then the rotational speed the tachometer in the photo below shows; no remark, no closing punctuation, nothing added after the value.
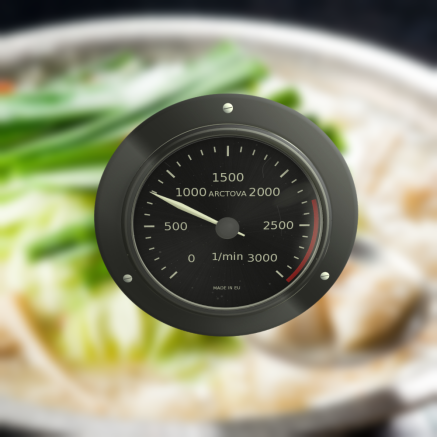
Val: 800 rpm
